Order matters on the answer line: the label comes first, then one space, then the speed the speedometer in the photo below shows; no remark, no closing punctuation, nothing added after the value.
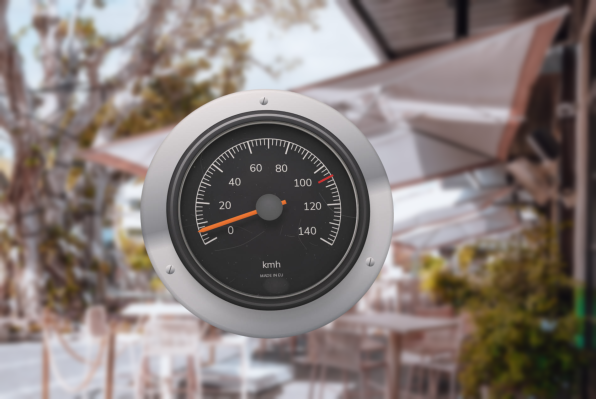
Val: 6 km/h
